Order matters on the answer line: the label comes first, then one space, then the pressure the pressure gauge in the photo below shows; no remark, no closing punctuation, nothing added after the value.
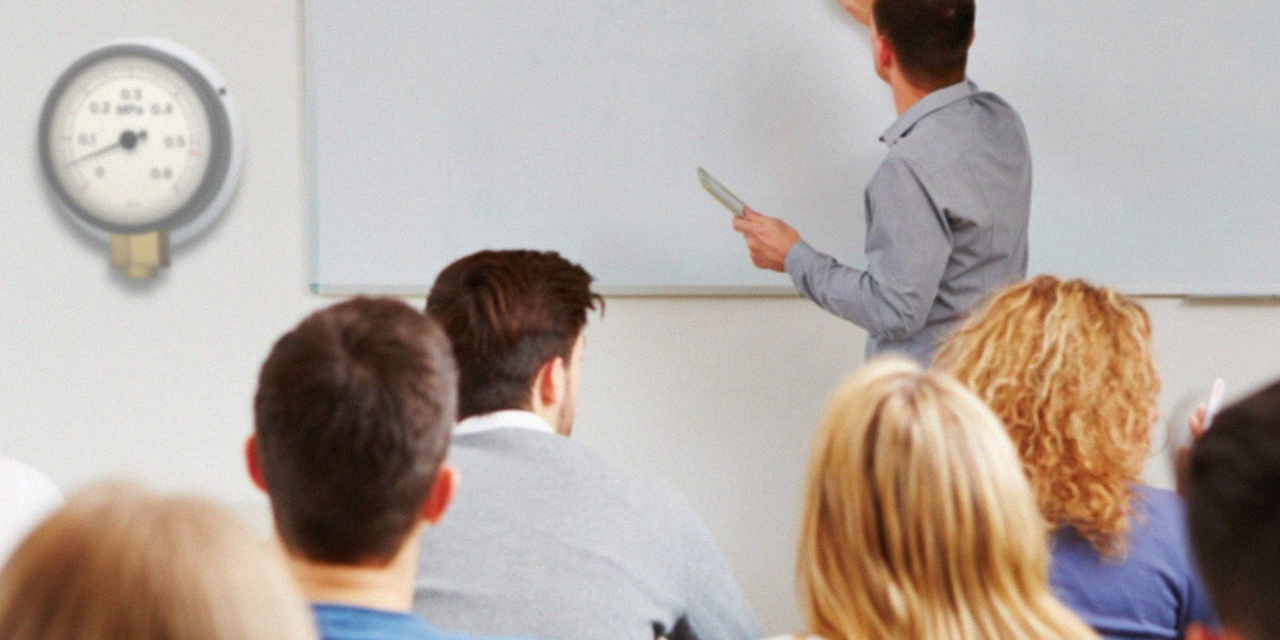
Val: 0.05 MPa
